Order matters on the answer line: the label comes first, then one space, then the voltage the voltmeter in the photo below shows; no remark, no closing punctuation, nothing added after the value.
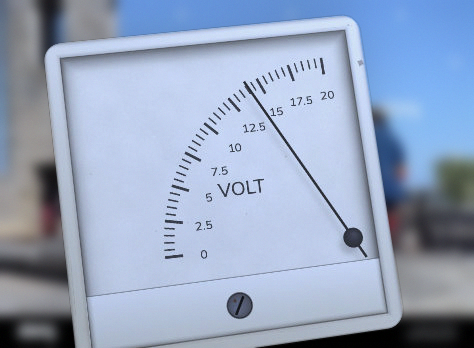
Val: 14 V
